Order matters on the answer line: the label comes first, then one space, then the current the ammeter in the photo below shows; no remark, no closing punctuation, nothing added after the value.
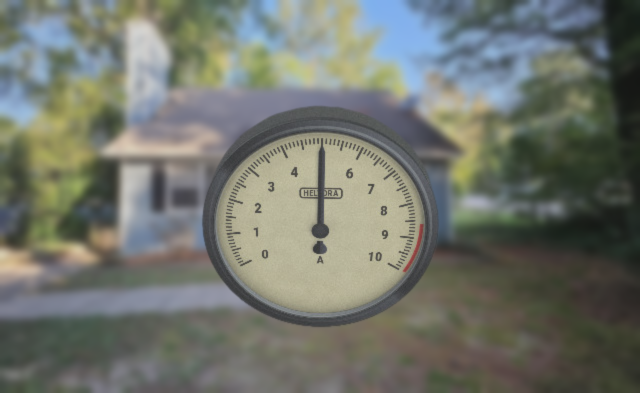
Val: 5 A
